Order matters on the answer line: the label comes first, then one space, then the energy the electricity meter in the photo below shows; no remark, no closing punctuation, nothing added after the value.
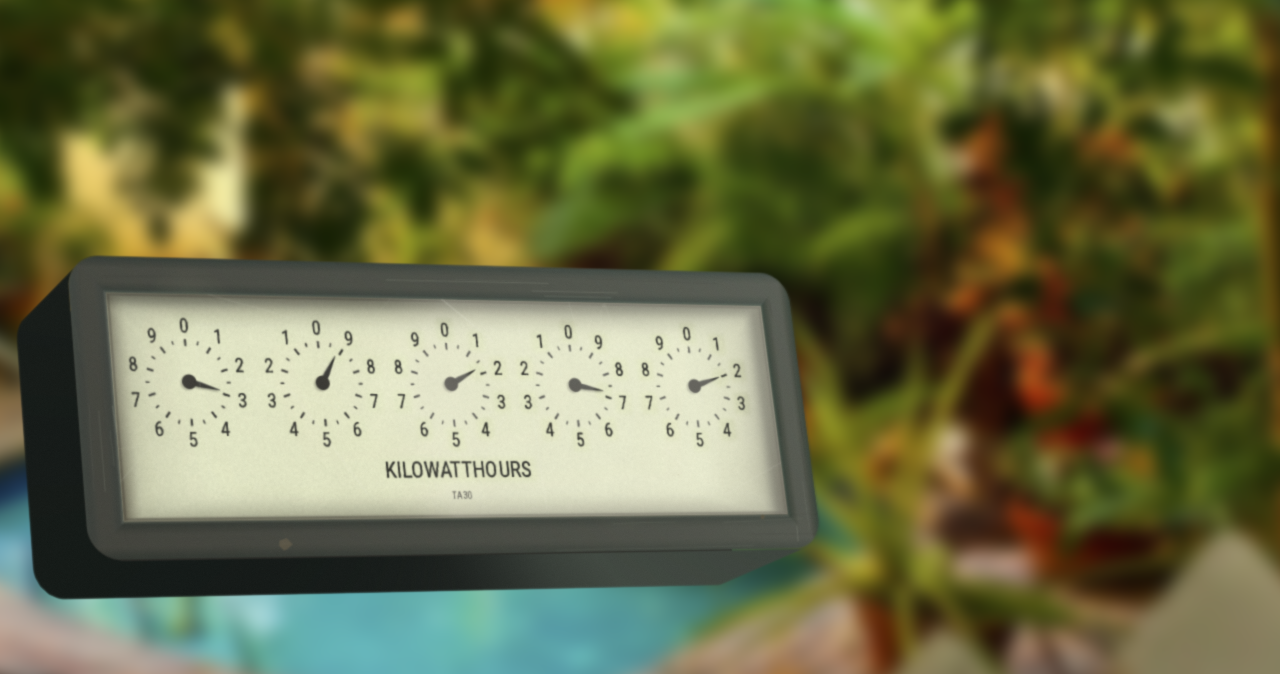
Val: 29172 kWh
